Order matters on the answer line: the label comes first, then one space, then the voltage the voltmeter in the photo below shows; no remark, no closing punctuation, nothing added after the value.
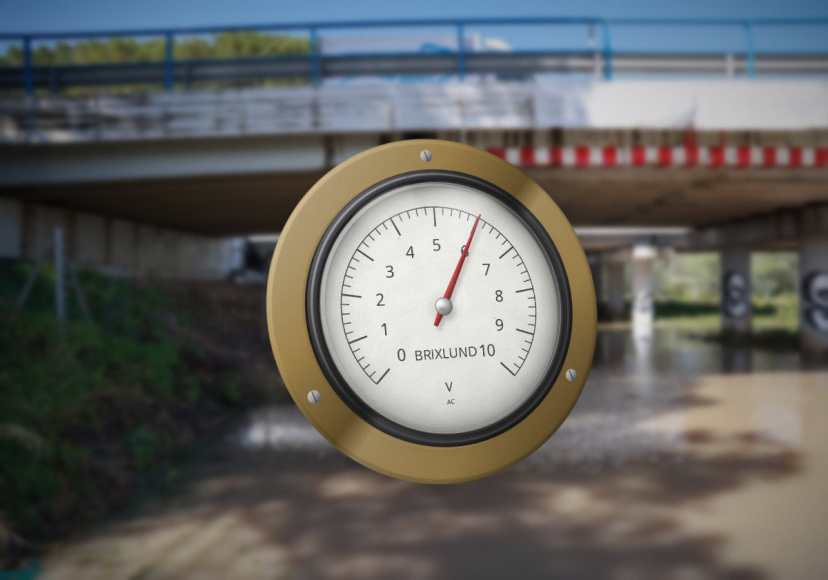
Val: 6 V
